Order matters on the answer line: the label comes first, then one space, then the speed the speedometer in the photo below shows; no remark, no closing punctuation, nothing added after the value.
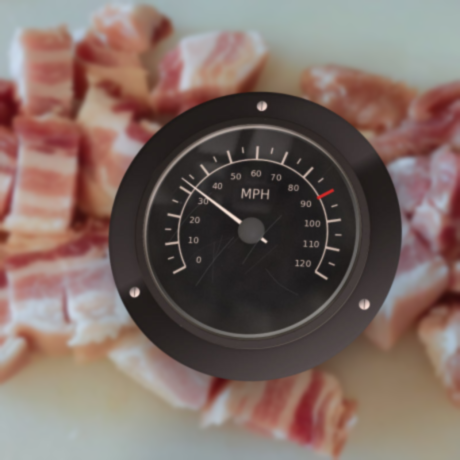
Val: 32.5 mph
